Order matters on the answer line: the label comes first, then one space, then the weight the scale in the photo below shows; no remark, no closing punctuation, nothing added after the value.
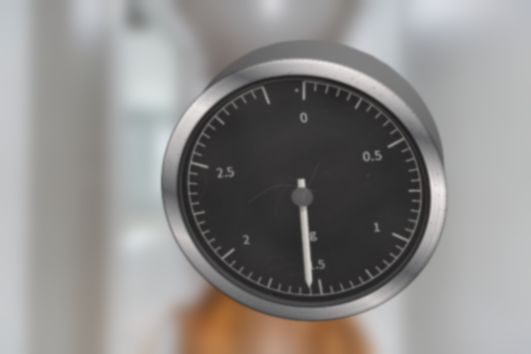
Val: 1.55 kg
